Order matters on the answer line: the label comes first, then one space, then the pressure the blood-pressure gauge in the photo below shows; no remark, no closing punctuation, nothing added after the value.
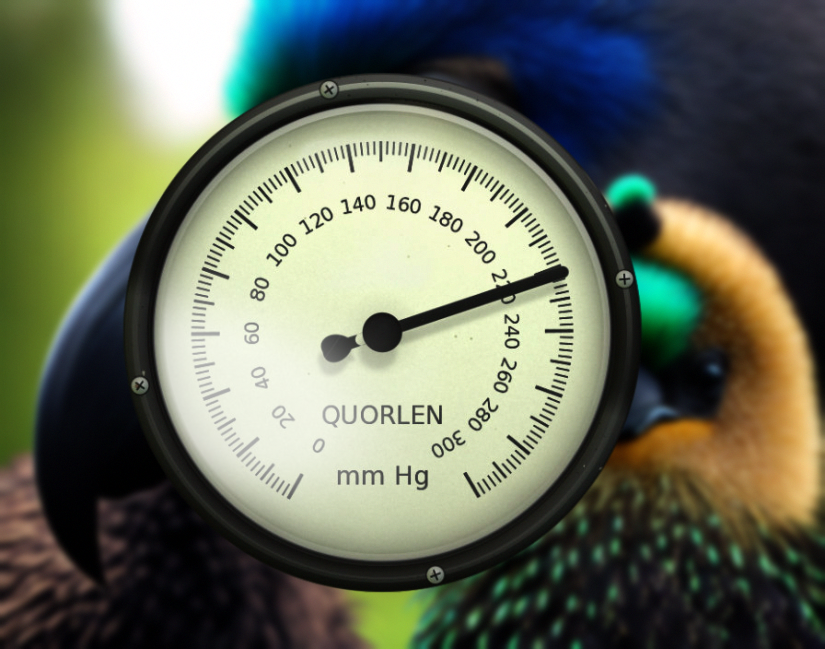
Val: 222 mmHg
